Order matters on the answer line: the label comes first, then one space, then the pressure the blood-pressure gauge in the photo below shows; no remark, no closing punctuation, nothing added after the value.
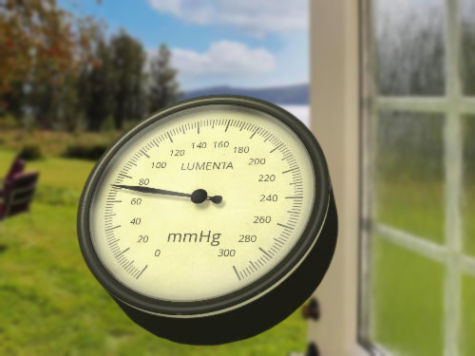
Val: 70 mmHg
